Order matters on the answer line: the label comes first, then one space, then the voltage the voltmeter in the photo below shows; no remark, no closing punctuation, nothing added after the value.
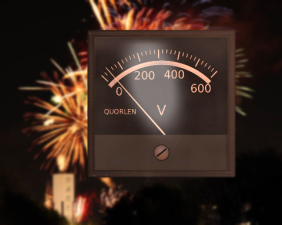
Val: 40 V
